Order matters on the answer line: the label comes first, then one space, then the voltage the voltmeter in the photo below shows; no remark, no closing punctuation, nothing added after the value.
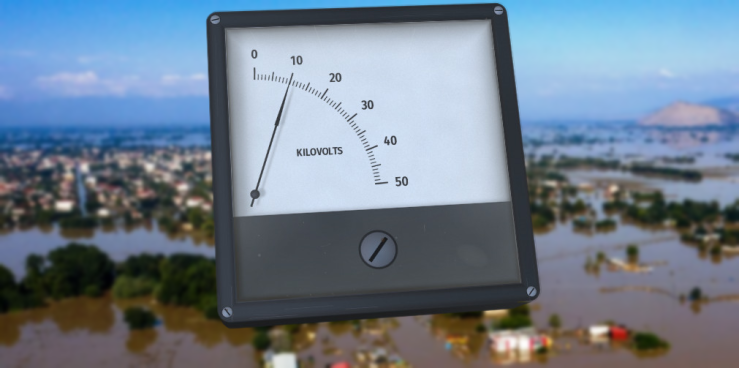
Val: 10 kV
